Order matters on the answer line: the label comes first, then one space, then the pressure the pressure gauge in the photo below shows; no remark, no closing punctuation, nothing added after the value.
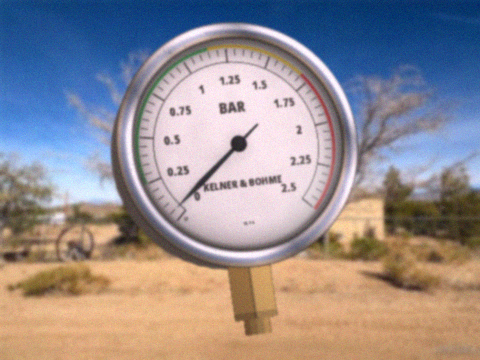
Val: 0.05 bar
